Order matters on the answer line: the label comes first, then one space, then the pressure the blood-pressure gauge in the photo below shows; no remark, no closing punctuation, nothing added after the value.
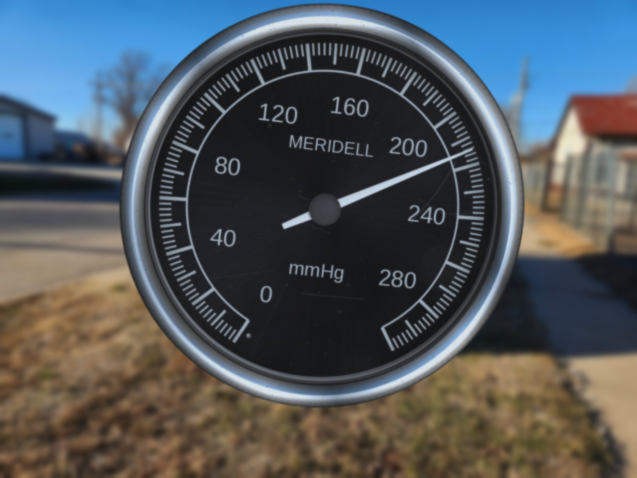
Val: 214 mmHg
